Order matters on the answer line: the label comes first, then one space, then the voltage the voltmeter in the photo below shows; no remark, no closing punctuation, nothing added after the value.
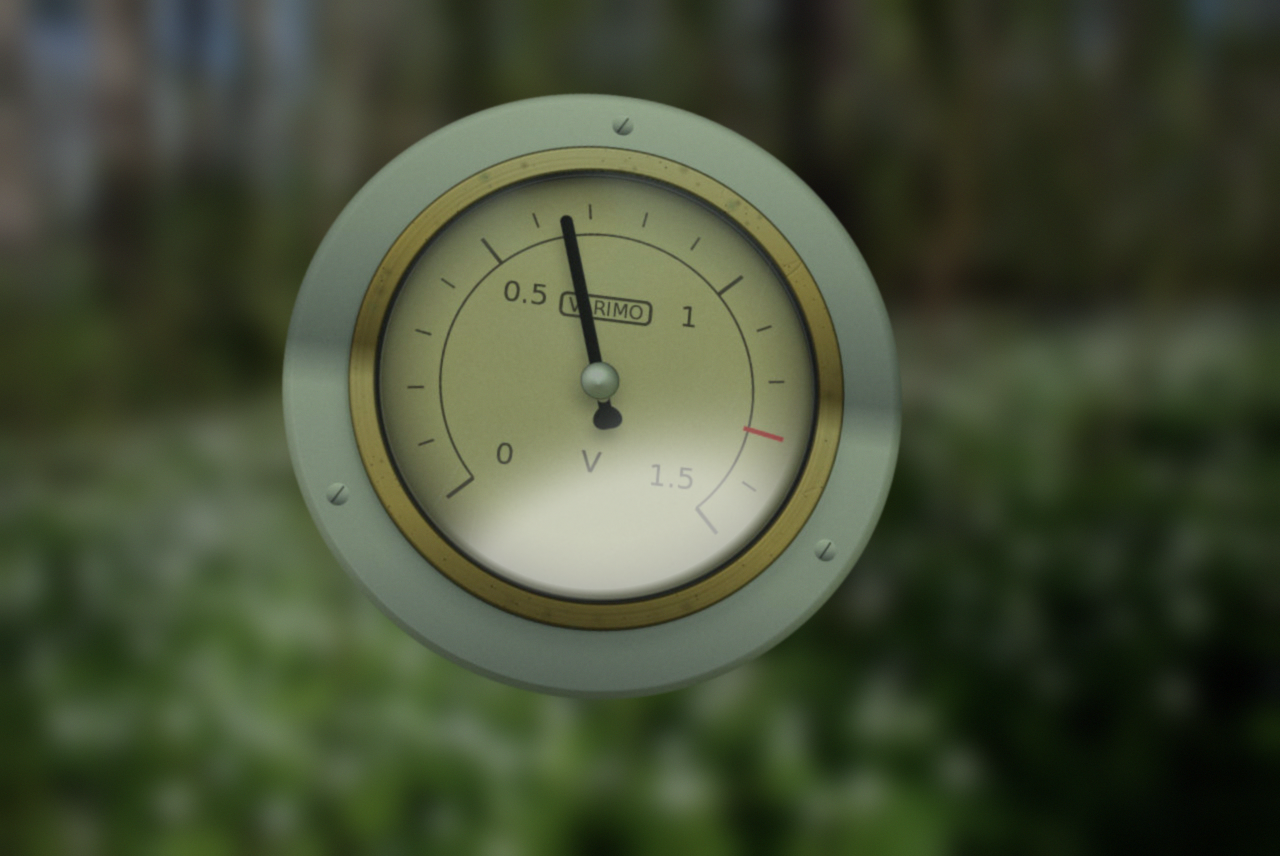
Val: 0.65 V
